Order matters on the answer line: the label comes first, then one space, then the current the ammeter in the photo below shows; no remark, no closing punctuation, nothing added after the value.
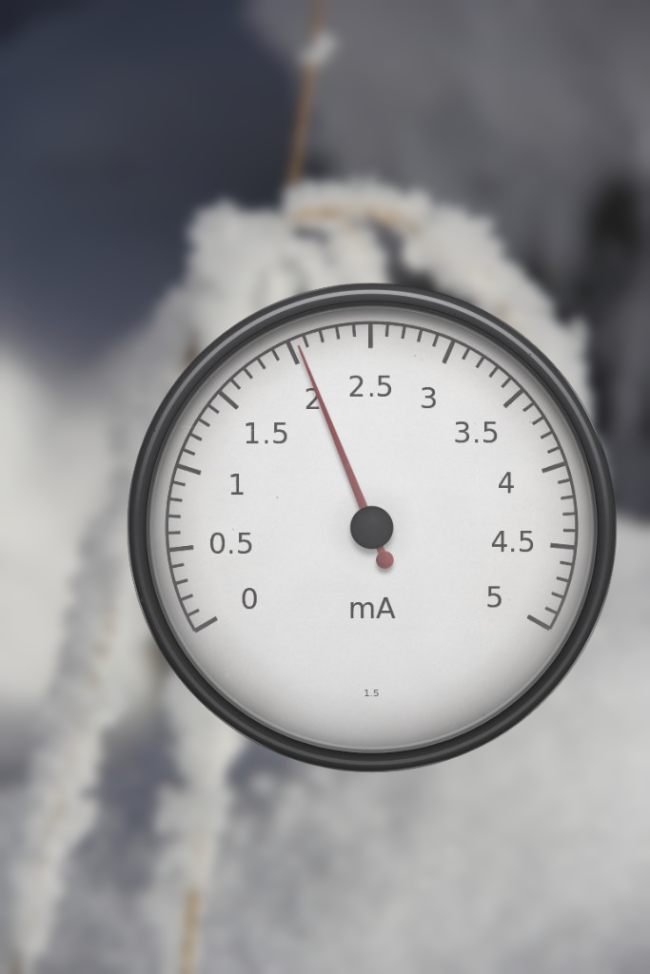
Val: 2.05 mA
